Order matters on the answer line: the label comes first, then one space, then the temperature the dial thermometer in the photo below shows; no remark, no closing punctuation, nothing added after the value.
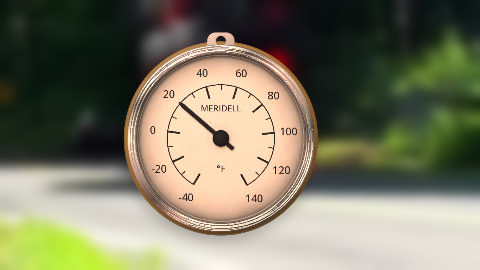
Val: 20 °F
